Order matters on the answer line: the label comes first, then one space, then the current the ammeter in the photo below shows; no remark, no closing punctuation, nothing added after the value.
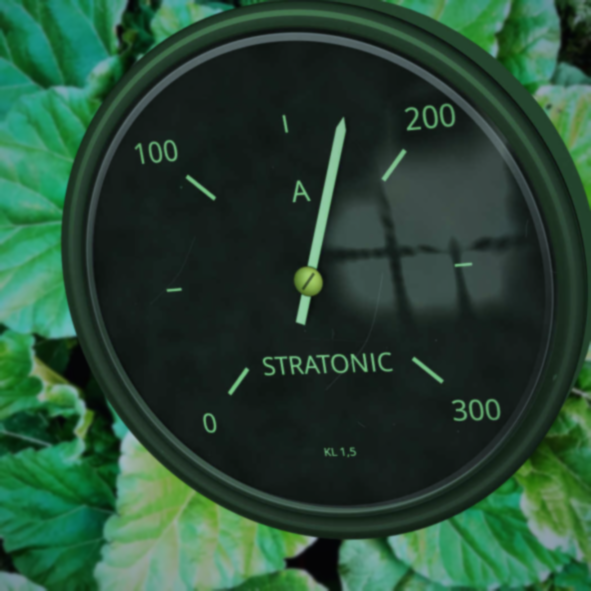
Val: 175 A
